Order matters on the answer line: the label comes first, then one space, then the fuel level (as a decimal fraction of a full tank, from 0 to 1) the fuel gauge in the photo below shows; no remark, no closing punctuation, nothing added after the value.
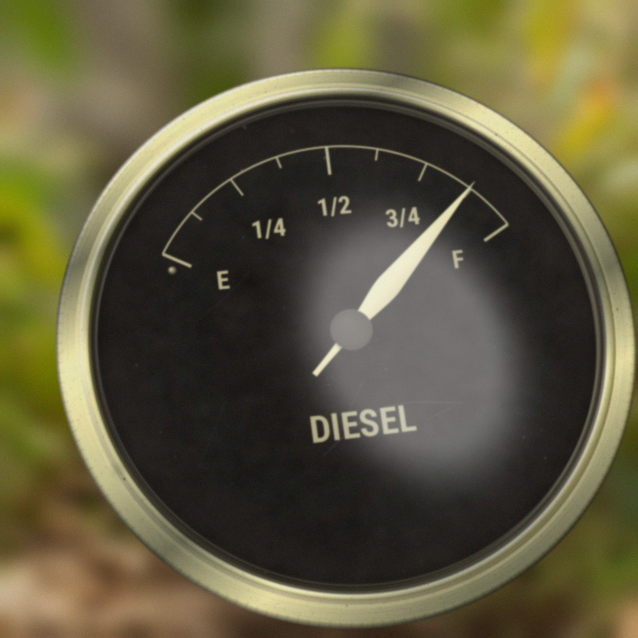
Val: 0.875
